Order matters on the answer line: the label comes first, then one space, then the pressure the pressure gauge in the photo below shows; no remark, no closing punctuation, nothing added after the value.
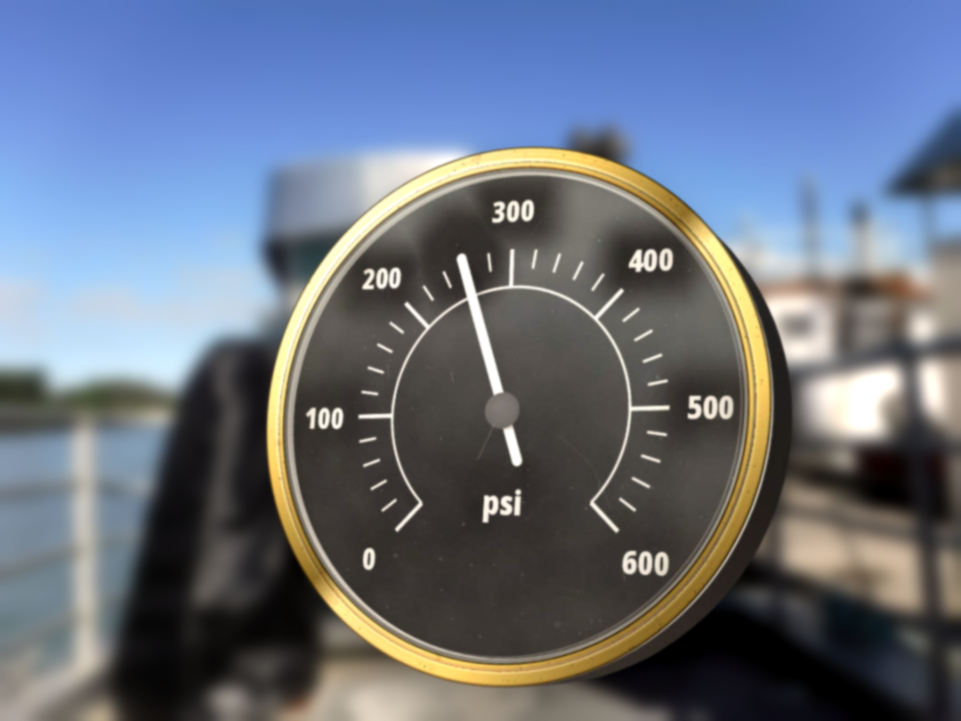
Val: 260 psi
